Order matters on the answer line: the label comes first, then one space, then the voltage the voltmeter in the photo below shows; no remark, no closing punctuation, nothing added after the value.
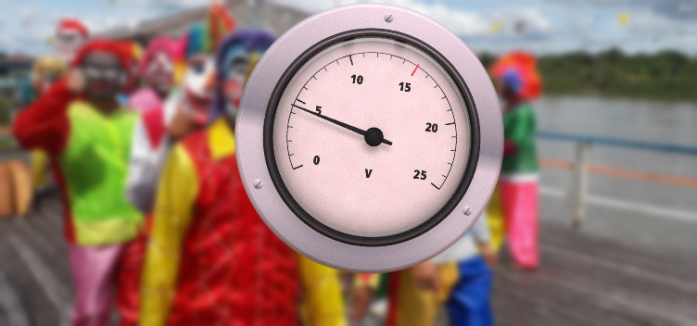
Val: 4.5 V
